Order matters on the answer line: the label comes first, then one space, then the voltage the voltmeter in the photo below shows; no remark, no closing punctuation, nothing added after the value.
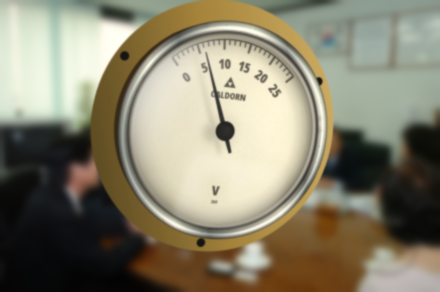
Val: 6 V
